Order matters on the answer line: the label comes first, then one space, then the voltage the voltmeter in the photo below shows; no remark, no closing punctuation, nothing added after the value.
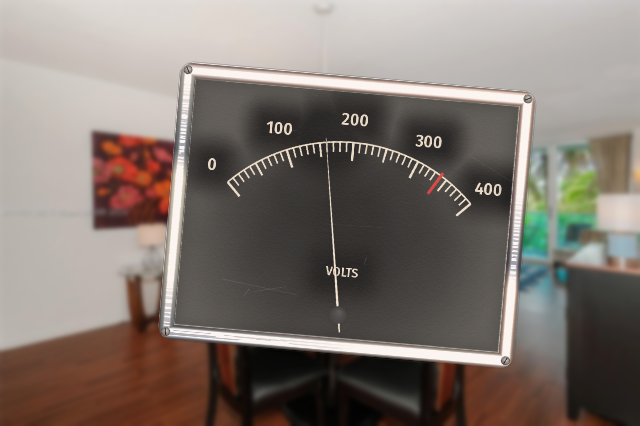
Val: 160 V
